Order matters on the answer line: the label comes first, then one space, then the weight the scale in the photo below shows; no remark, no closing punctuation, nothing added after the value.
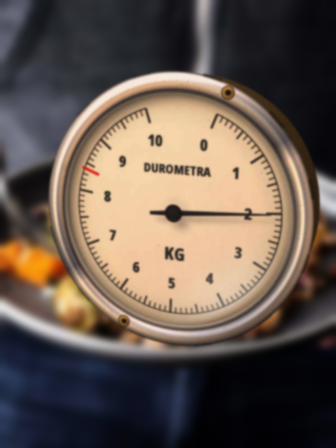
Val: 2 kg
